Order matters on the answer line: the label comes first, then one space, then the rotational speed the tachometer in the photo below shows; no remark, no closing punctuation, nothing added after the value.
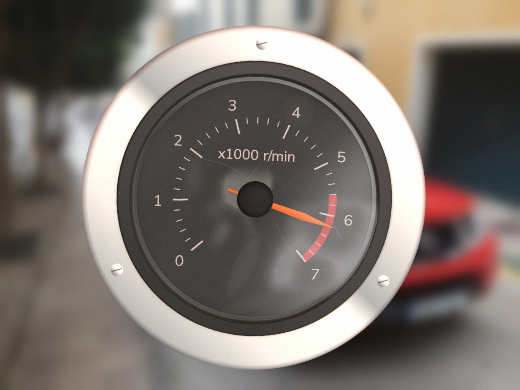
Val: 6200 rpm
